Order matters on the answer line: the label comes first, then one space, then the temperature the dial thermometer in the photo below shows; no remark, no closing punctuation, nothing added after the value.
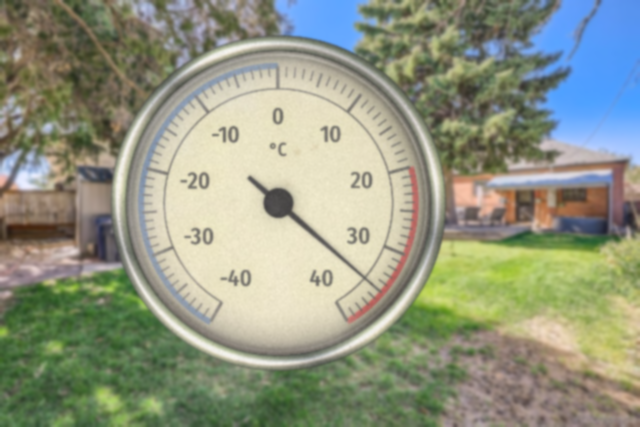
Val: 35 °C
